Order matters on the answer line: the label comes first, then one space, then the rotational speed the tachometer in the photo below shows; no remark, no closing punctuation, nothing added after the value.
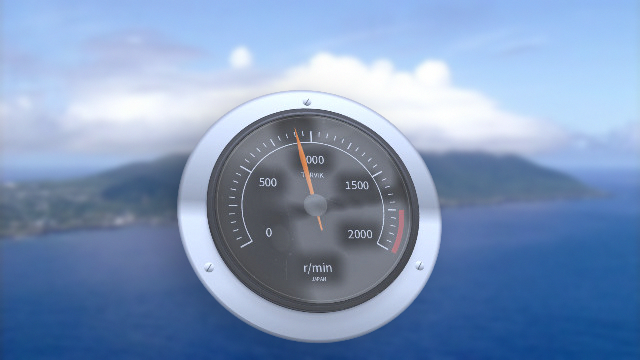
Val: 900 rpm
